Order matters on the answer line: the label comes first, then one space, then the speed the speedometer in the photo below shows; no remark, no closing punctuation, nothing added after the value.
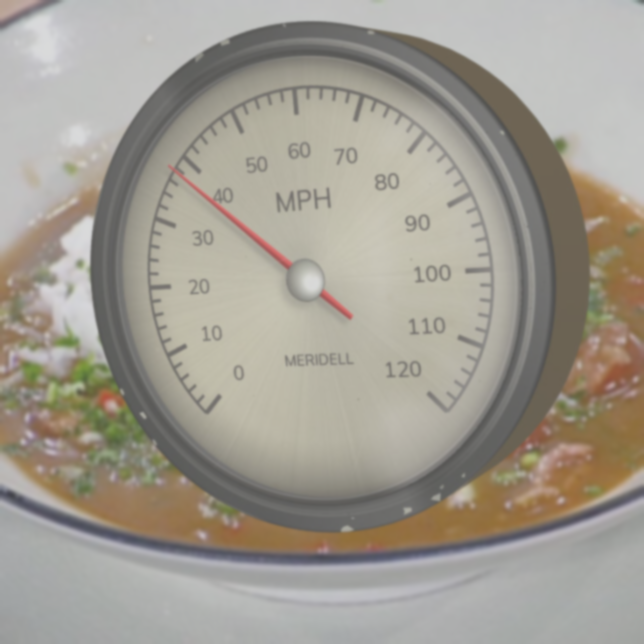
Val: 38 mph
